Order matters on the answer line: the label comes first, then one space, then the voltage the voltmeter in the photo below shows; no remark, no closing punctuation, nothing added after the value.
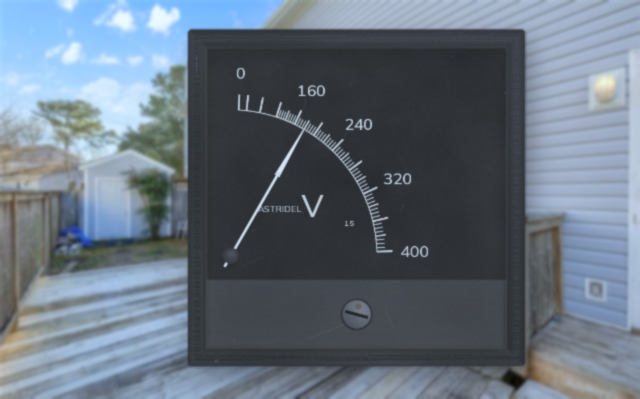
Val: 180 V
